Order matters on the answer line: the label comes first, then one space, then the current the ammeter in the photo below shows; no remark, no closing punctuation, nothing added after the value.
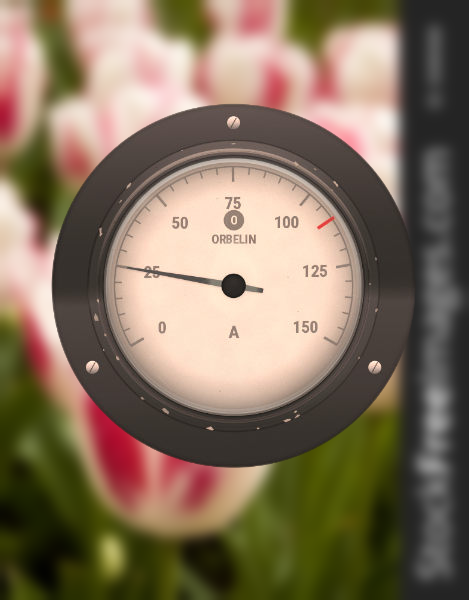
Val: 25 A
